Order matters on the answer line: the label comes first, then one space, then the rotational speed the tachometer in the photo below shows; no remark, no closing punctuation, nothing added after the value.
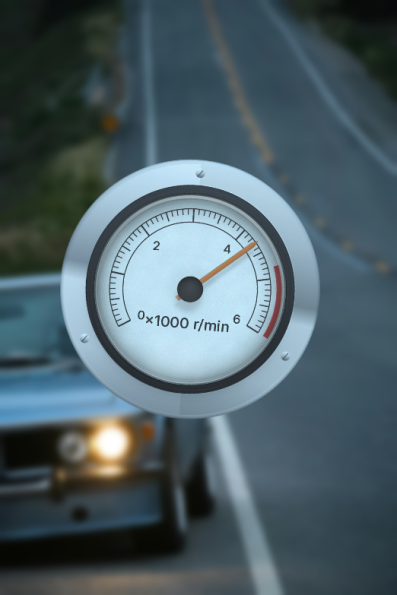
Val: 4300 rpm
